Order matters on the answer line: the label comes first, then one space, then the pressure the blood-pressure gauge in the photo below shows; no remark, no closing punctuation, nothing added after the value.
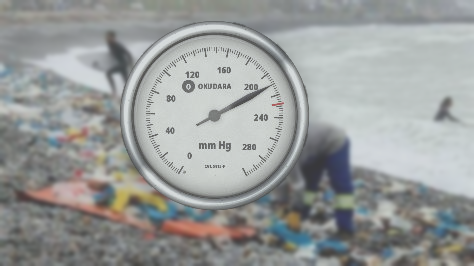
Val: 210 mmHg
